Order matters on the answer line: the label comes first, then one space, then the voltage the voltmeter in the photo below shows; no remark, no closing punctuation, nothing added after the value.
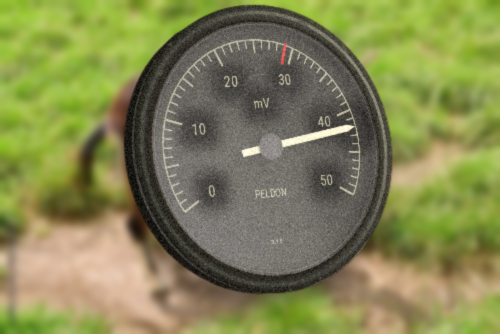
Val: 42 mV
